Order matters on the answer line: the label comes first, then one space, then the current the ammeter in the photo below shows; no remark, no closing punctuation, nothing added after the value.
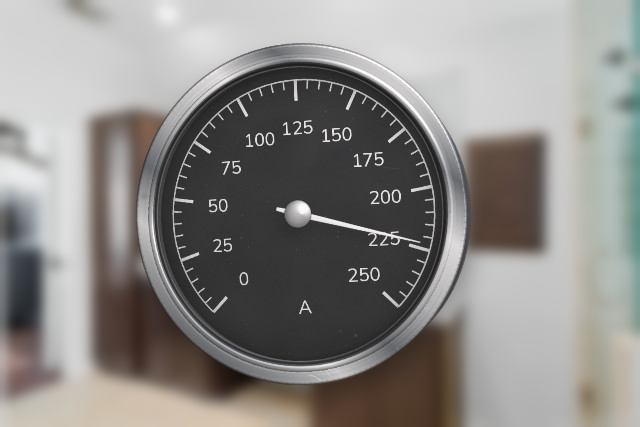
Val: 222.5 A
